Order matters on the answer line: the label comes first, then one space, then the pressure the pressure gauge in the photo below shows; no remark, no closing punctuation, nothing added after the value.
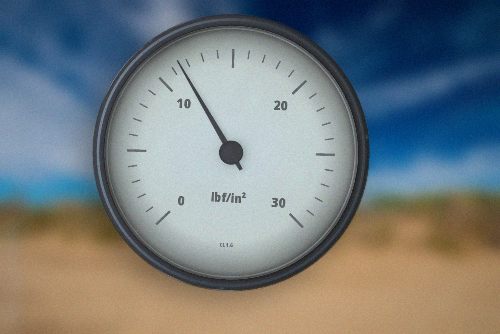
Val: 11.5 psi
